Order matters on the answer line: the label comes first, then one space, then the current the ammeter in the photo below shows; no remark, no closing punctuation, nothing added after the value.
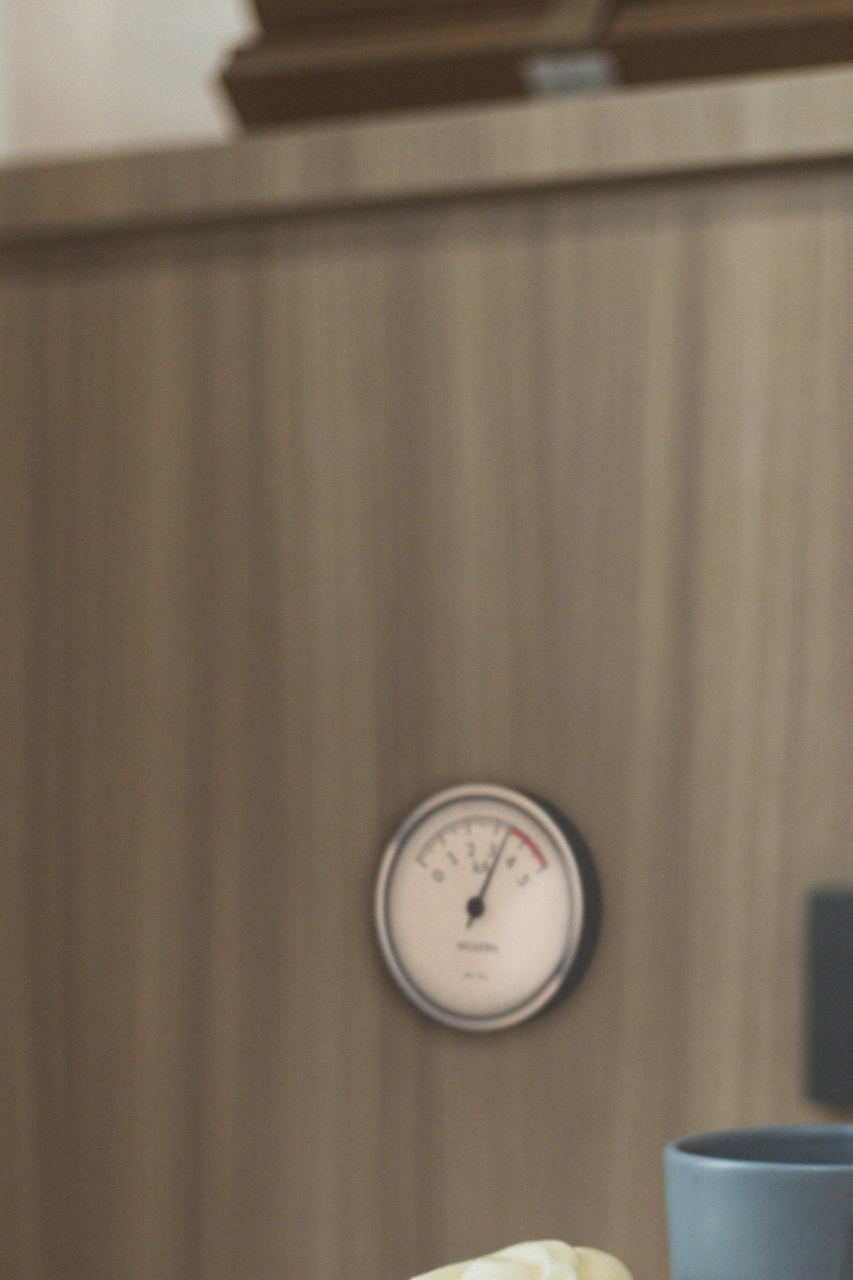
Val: 3.5 kA
